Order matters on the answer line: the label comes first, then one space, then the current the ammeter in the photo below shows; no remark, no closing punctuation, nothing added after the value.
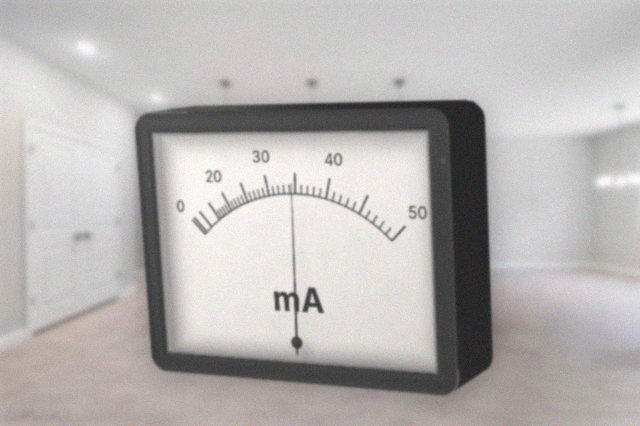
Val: 35 mA
